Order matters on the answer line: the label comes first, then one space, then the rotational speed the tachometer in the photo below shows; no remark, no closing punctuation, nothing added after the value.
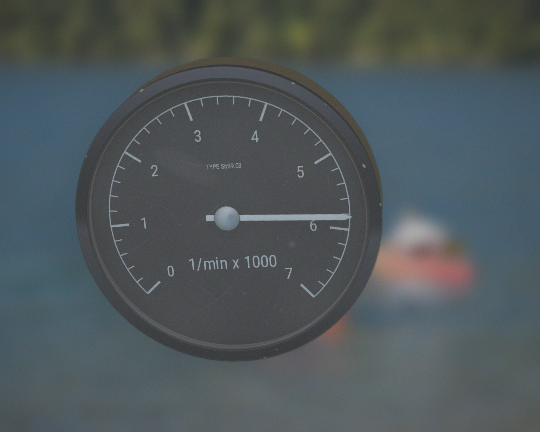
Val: 5800 rpm
